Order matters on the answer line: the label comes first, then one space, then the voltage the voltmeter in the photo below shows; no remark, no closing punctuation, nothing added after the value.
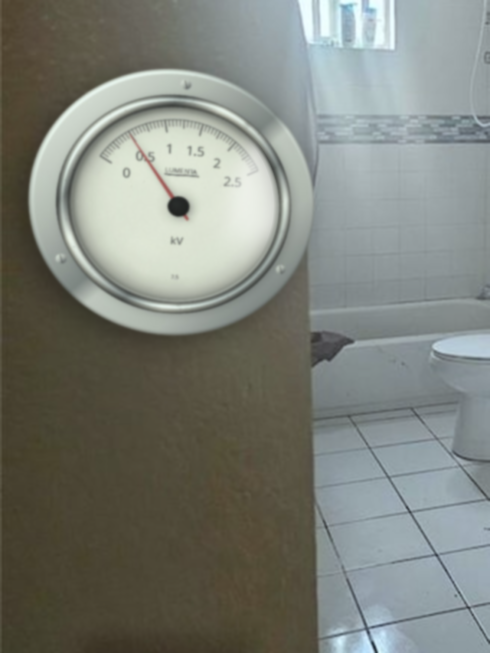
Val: 0.5 kV
